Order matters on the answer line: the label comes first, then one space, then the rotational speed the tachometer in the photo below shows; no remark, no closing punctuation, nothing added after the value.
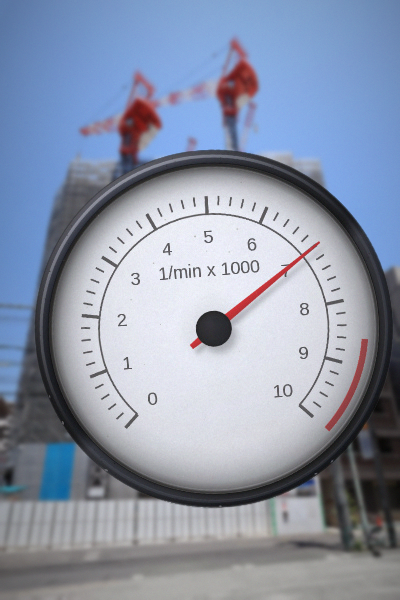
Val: 7000 rpm
